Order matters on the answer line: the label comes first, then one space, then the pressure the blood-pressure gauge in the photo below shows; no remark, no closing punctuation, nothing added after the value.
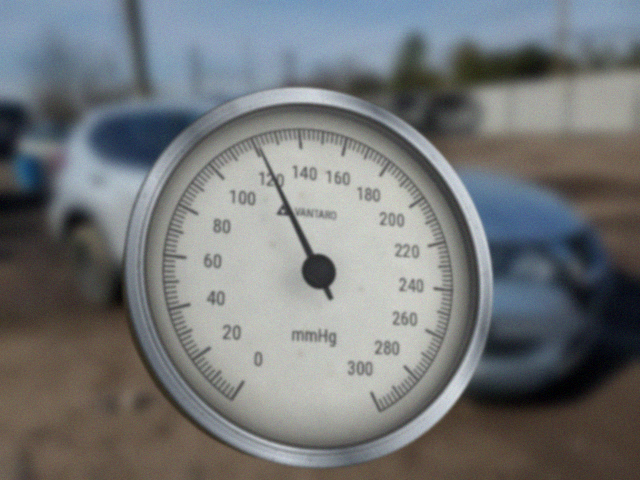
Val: 120 mmHg
